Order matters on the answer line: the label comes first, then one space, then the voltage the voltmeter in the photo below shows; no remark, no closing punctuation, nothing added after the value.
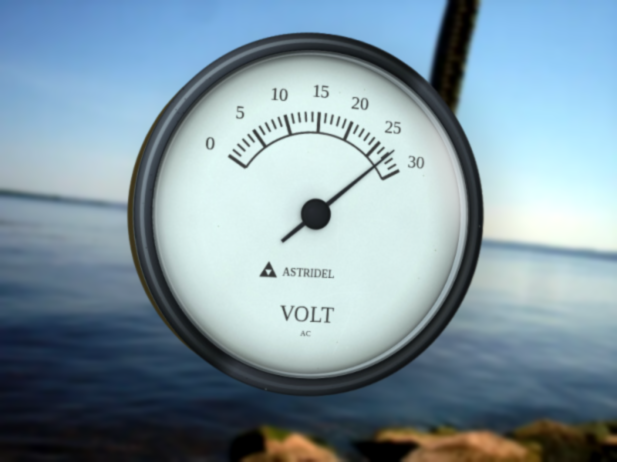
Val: 27 V
